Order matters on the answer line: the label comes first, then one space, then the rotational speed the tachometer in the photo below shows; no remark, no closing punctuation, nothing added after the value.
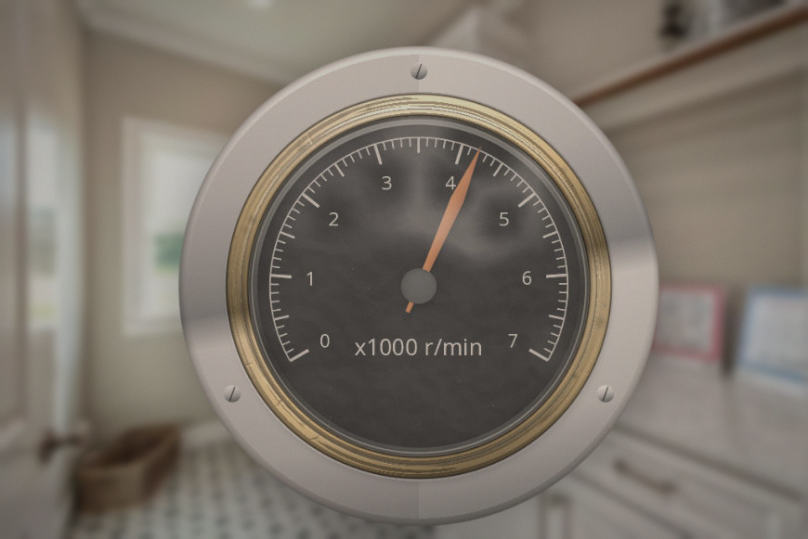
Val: 4200 rpm
